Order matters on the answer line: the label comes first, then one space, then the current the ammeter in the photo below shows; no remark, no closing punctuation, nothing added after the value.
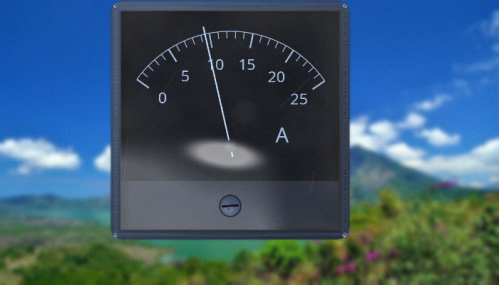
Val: 9.5 A
